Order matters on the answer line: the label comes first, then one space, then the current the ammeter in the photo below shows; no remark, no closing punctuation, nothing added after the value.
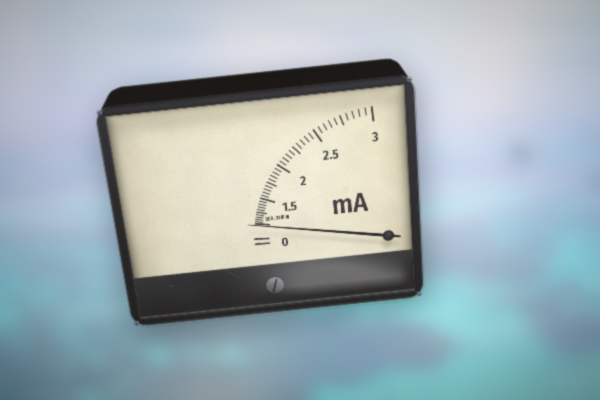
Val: 1 mA
